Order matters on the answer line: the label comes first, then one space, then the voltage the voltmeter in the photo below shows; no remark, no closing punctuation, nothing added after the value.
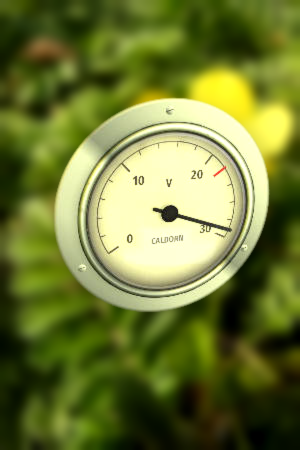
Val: 29 V
